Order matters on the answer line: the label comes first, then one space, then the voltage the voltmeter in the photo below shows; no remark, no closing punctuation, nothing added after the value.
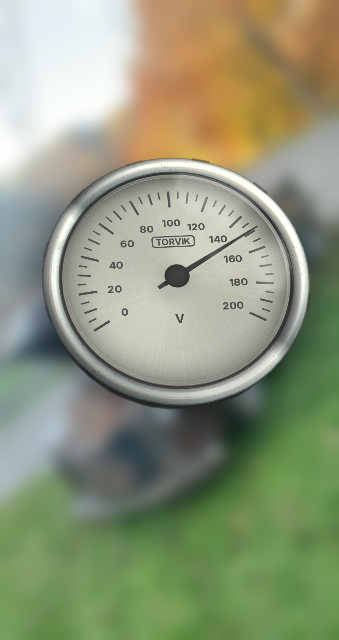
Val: 150 V
